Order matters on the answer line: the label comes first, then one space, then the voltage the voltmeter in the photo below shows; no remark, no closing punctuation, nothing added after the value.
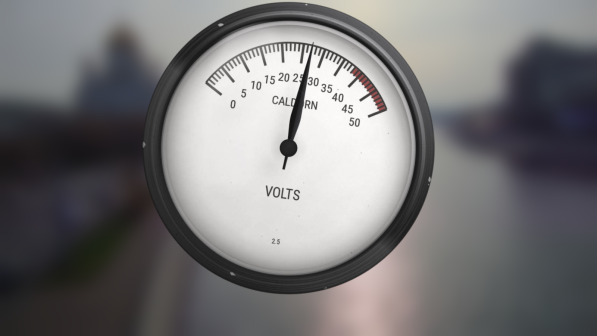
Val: 27 V
